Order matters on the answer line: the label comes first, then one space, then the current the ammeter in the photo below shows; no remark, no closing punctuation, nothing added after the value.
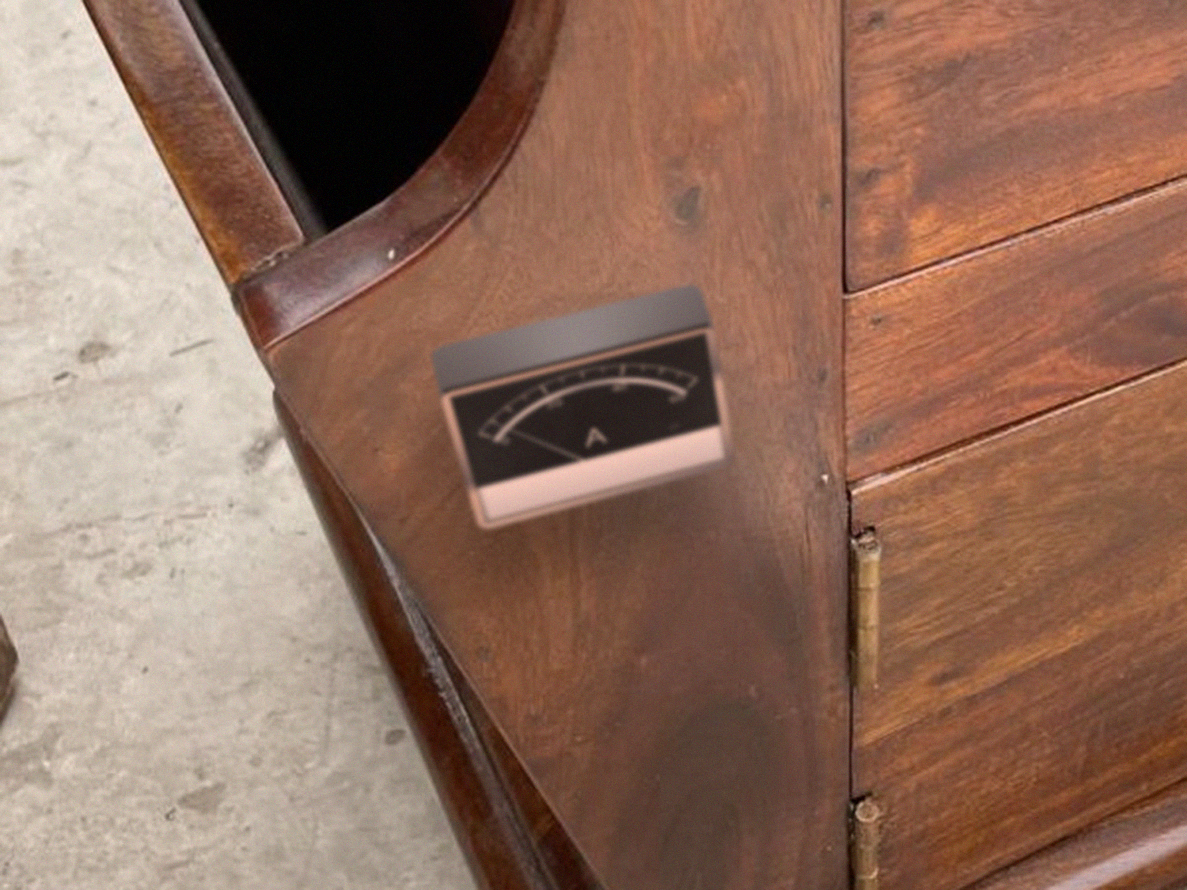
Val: 5 A
